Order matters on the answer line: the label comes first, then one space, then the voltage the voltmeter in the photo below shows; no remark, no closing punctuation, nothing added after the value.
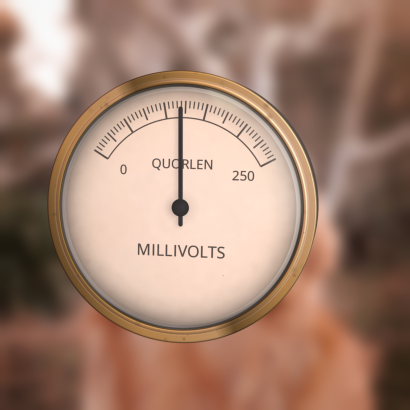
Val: 120 mV
